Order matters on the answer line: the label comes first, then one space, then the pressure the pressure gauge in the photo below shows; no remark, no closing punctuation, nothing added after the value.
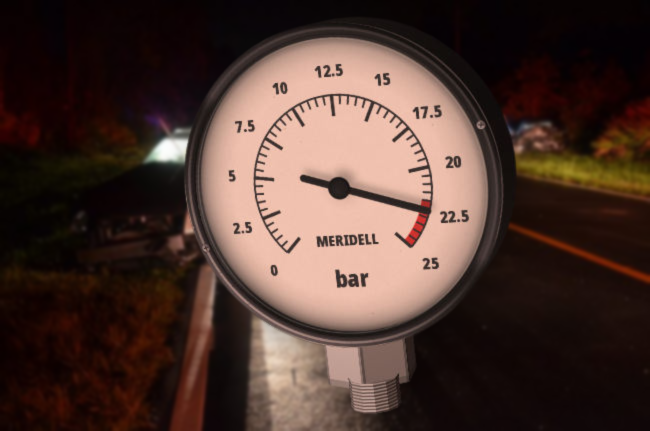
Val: 22.5 bar
